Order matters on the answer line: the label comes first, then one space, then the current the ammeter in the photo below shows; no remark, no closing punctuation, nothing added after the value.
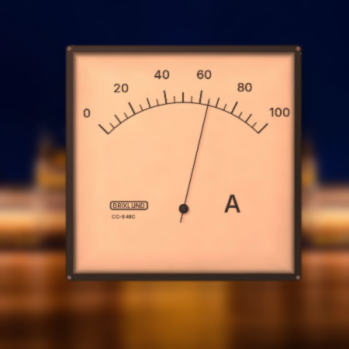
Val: 65 A
